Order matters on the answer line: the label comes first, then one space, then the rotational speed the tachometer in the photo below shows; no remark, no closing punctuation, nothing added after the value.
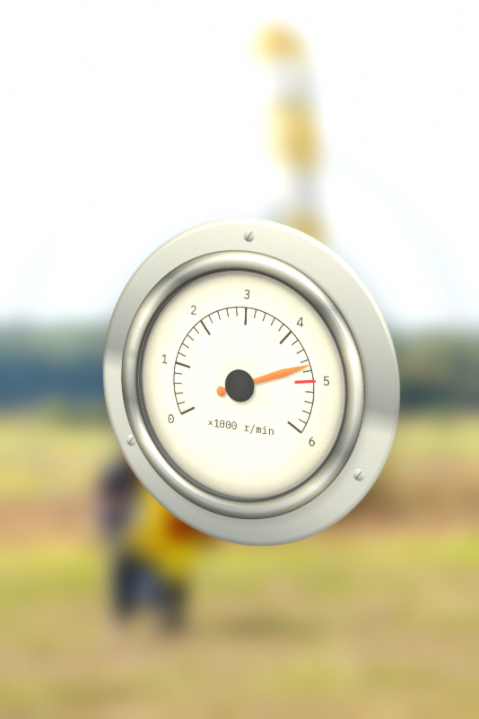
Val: 4700 rpm
